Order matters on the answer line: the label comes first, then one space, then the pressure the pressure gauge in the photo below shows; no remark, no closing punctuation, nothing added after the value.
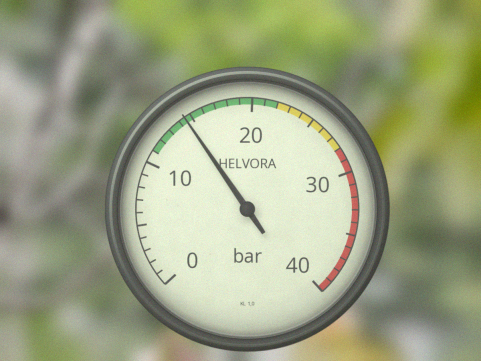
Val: 14.5 bar
